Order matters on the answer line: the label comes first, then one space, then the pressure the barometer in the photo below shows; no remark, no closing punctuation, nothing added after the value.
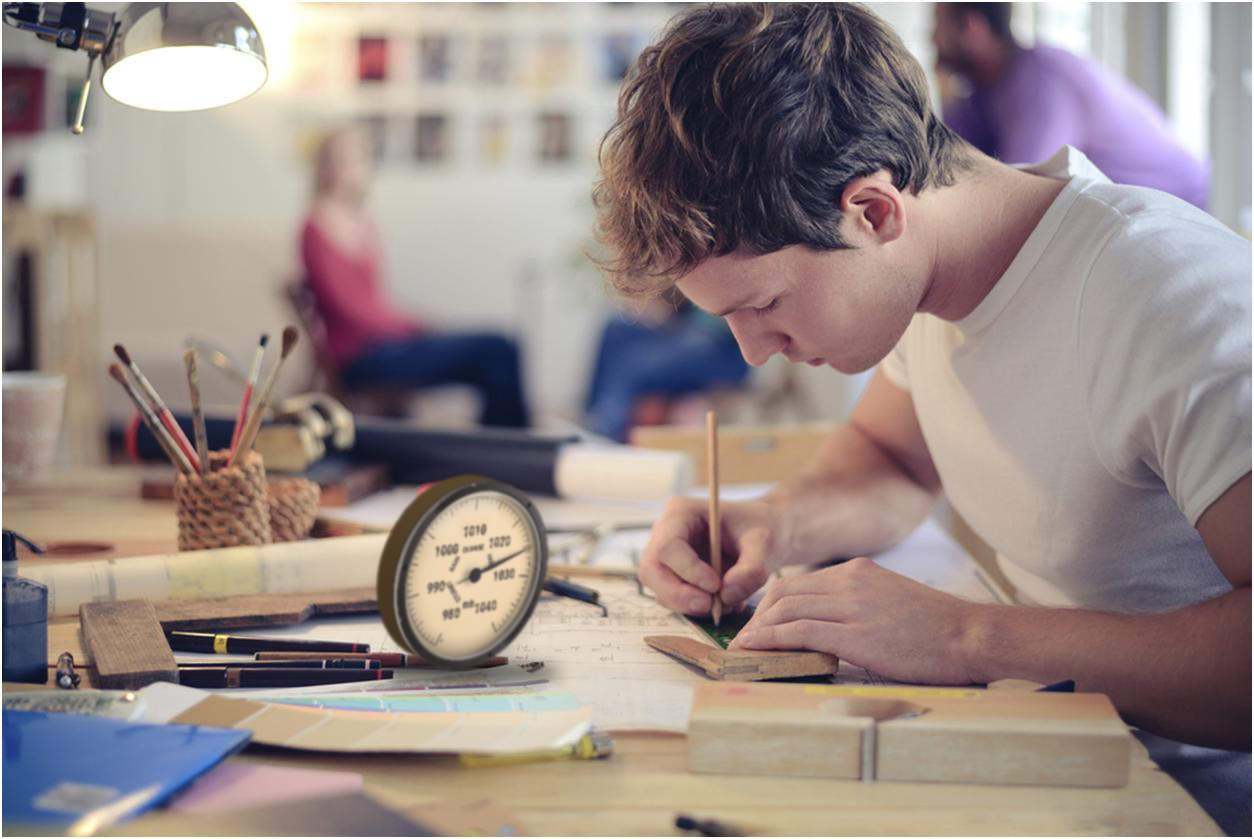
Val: 1025 mbar
